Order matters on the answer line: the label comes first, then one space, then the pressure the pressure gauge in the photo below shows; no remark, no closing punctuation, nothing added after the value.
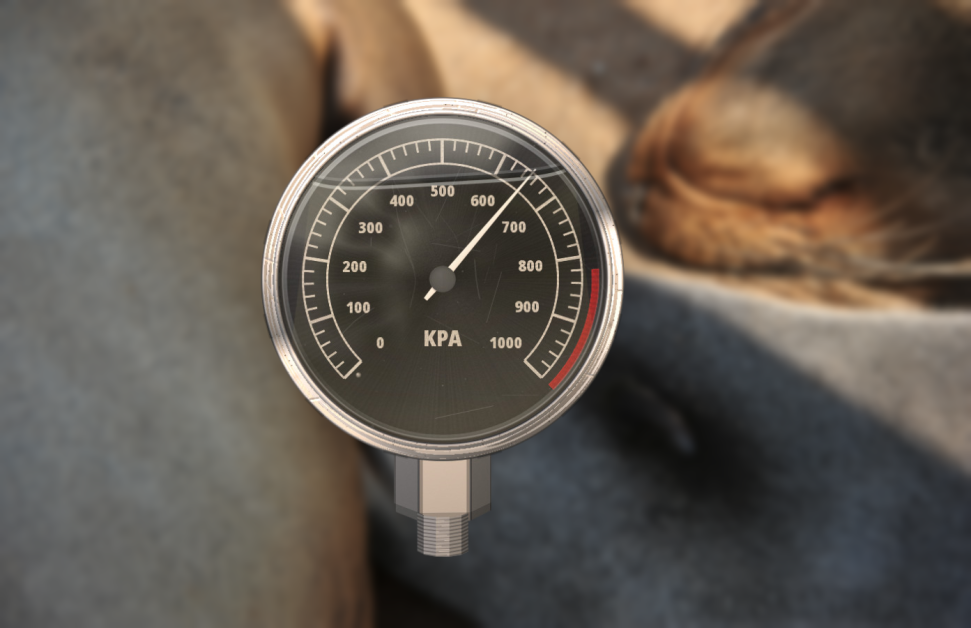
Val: 650 kPa
